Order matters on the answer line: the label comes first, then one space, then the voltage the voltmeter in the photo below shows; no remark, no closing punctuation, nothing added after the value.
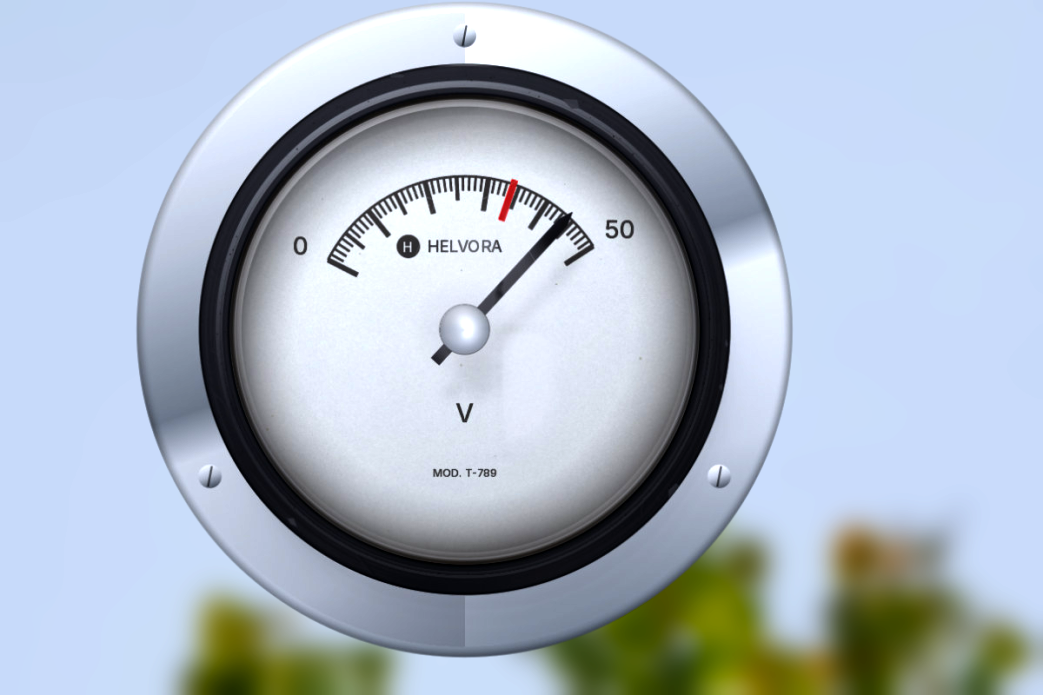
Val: 44 V
